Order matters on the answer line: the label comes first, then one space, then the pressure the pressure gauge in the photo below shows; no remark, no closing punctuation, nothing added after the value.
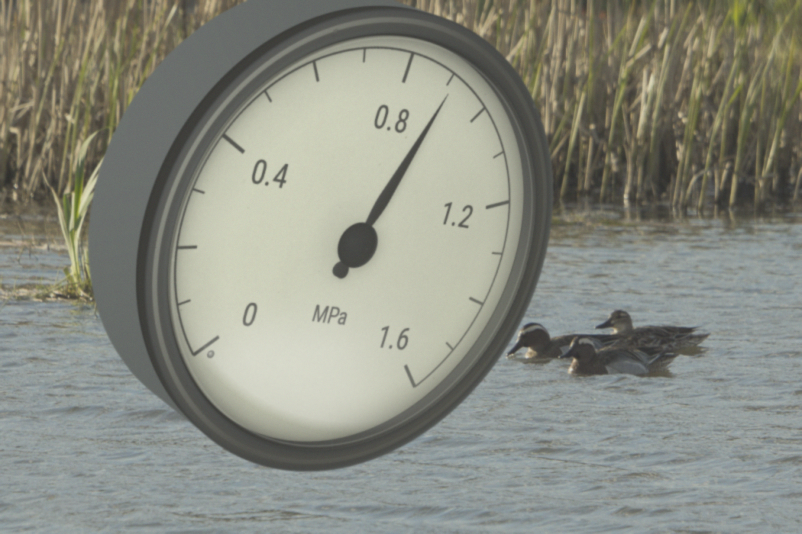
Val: 0.9 MPa
